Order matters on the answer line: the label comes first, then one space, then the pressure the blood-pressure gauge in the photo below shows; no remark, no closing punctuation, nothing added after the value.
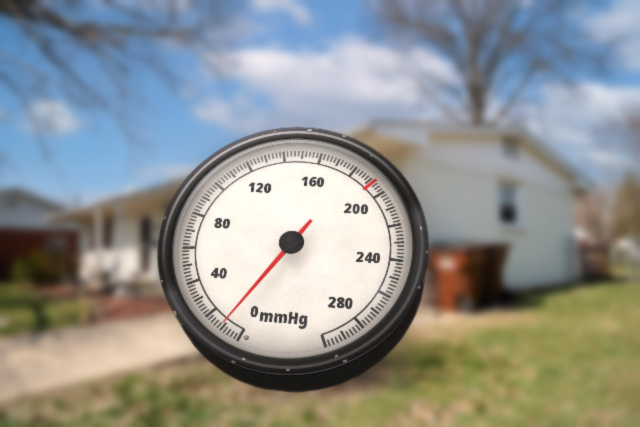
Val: 10 mmHg
